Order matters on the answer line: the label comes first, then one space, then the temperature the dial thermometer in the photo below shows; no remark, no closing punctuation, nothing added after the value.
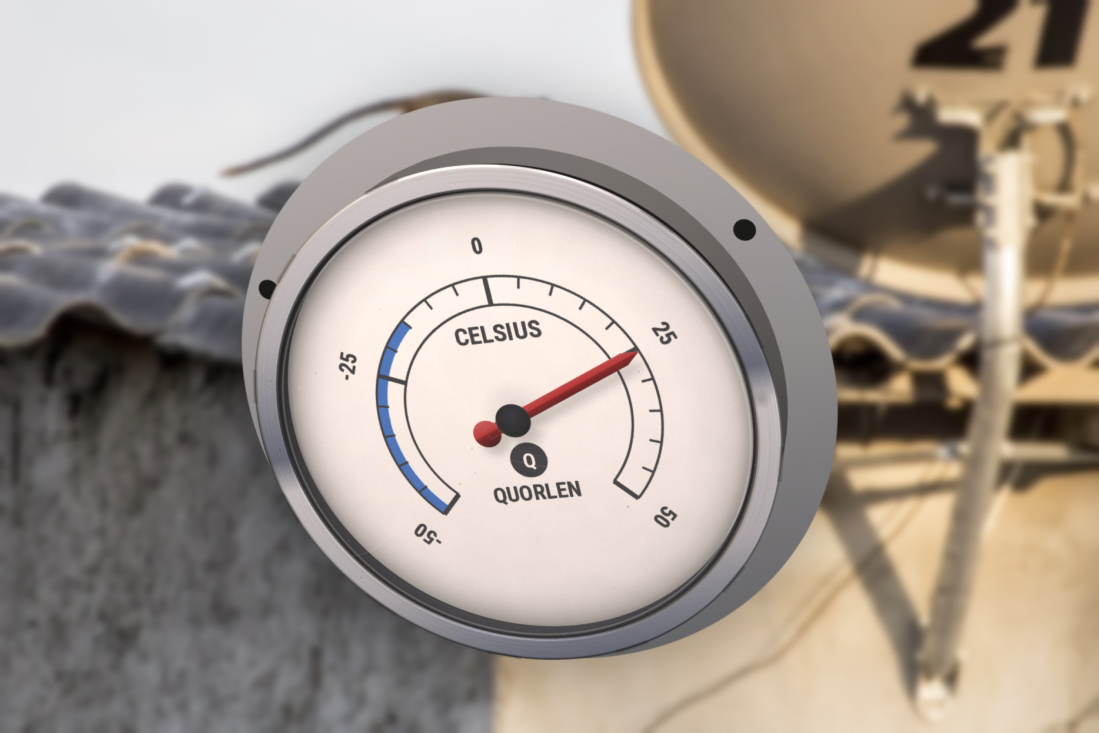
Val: 25 °C
